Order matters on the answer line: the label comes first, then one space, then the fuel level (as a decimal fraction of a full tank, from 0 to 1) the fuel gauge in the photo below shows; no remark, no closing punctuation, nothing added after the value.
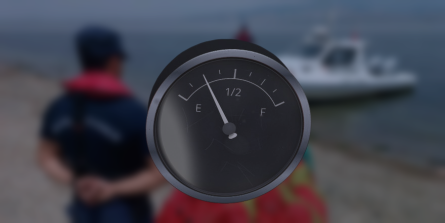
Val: 0.25
